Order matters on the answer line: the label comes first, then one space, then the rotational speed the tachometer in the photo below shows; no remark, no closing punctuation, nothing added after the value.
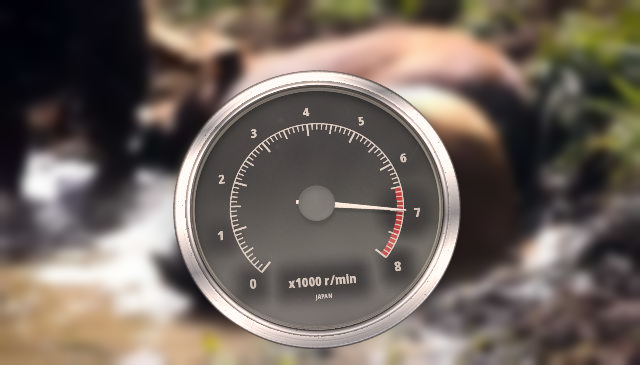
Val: 7000 rpm
